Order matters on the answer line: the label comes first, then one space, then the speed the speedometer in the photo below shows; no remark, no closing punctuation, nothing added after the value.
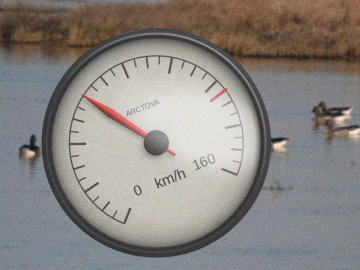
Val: 60 km/h
